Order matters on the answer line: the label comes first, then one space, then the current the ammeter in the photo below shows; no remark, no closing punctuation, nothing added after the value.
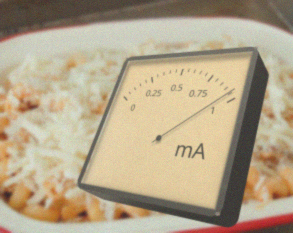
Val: 0.95 mA
